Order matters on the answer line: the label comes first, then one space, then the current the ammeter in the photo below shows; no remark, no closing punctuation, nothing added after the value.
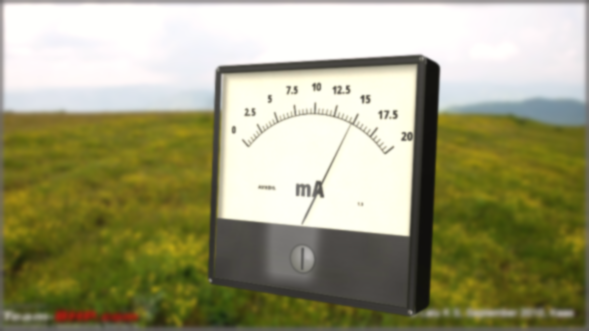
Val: 15 mA
